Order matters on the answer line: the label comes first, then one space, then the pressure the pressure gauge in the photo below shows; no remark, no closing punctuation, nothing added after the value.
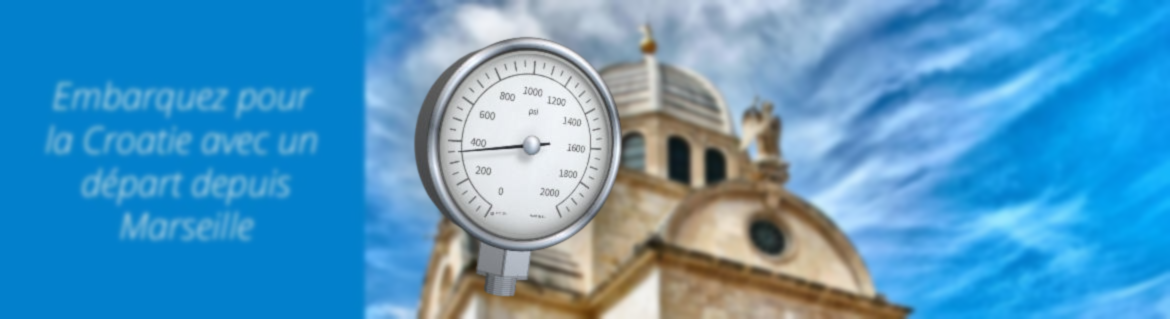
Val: 350 psi
